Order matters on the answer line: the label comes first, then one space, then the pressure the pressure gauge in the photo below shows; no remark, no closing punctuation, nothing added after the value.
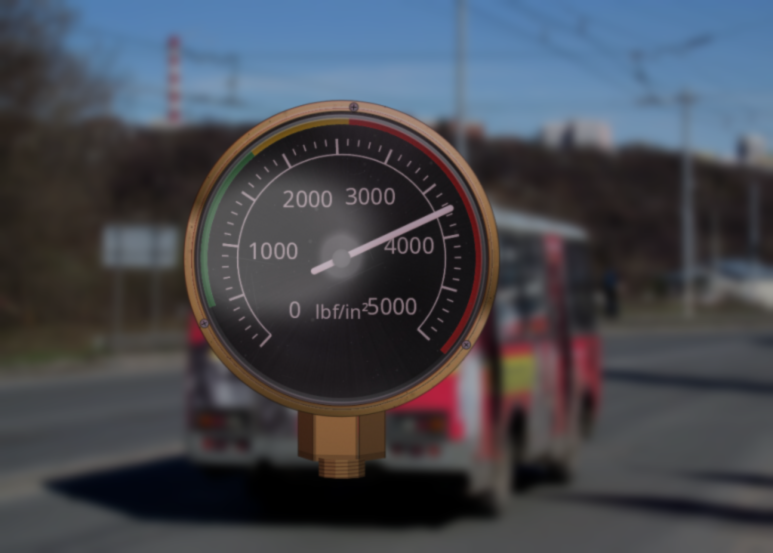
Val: 3750 psi
